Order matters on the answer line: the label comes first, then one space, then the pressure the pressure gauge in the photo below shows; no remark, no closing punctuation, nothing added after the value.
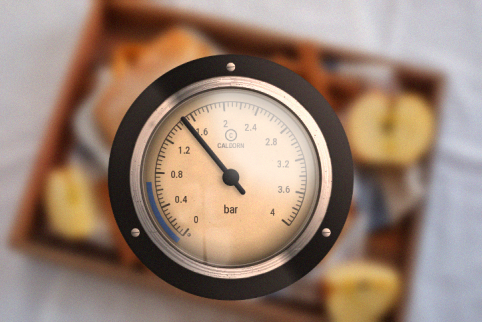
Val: 1.5 bar
